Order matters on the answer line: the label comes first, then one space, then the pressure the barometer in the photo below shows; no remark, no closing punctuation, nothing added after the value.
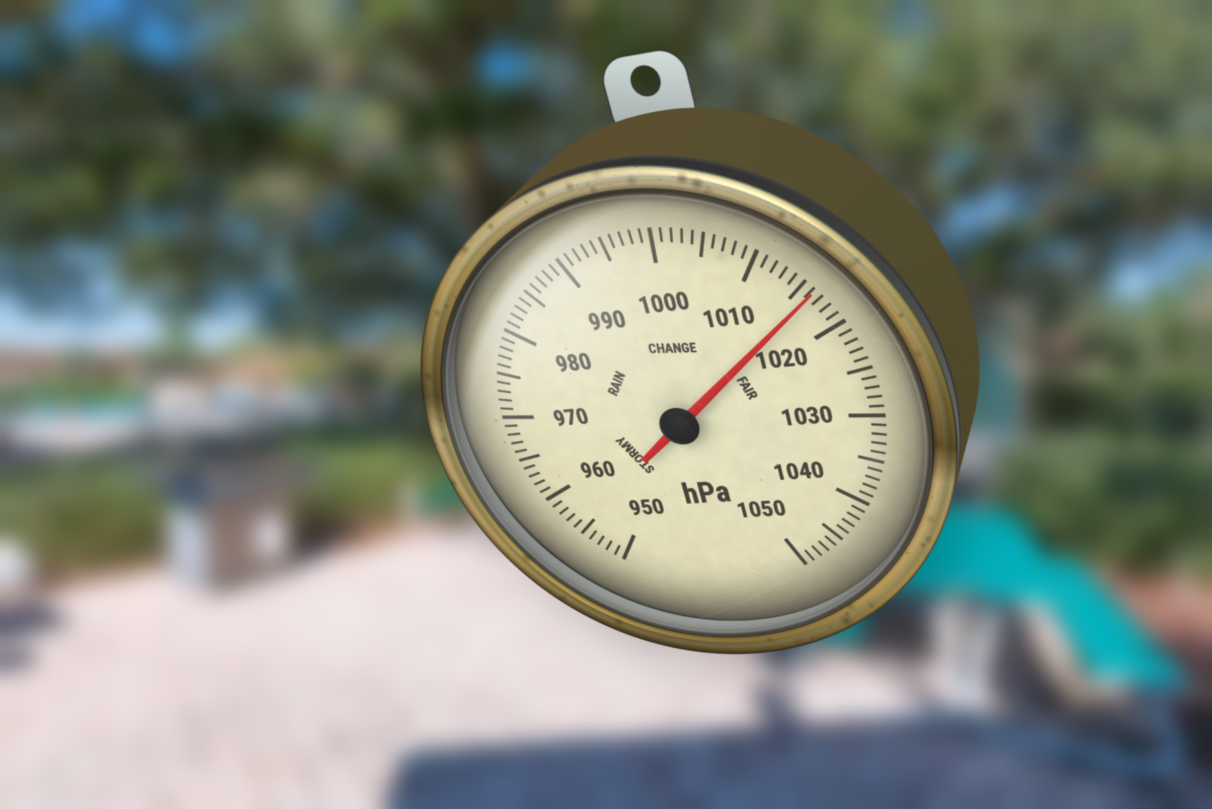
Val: 1016 hPa
